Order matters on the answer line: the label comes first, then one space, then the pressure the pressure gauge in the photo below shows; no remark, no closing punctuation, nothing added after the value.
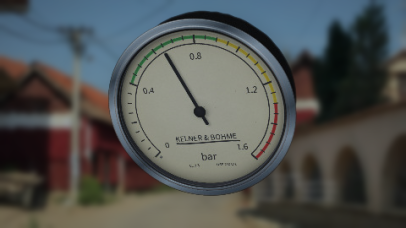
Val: 0.65 bar
